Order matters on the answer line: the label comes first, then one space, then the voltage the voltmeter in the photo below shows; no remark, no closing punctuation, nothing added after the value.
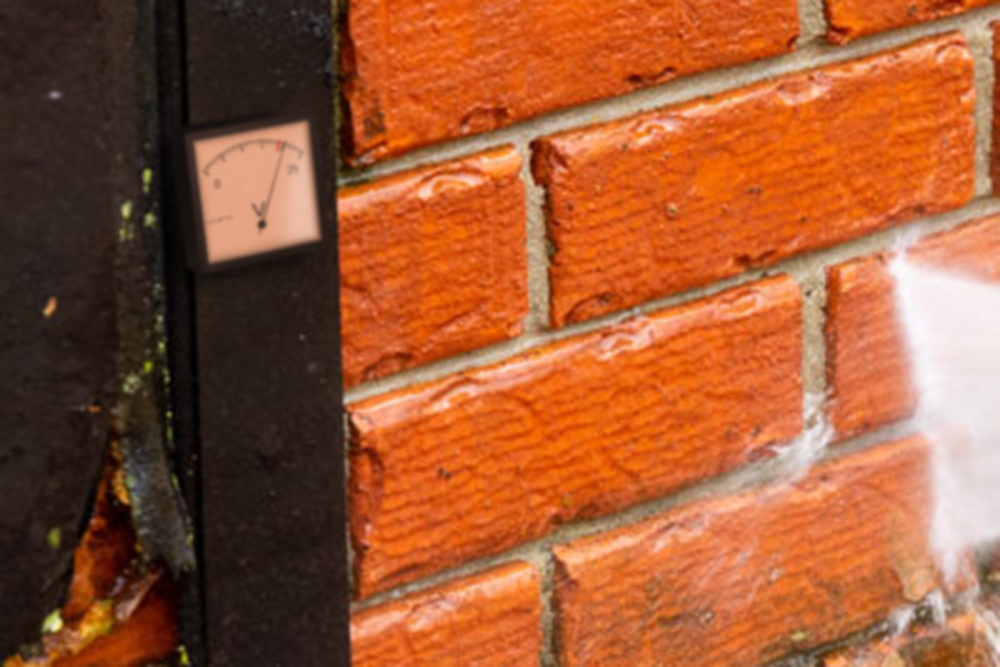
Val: 20 V
